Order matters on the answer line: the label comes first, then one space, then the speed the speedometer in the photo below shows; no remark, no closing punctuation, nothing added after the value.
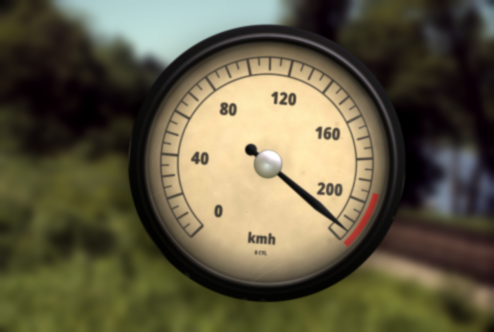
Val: 215 km/h
